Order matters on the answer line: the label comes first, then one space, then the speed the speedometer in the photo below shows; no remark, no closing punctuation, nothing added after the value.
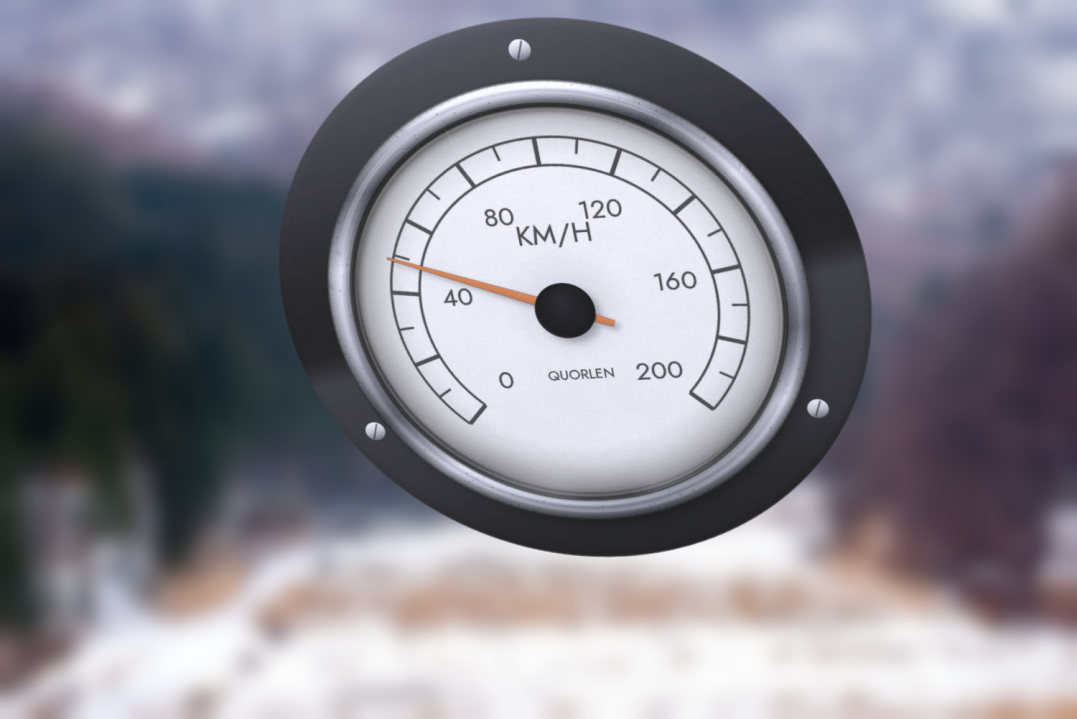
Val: 50 km/h
